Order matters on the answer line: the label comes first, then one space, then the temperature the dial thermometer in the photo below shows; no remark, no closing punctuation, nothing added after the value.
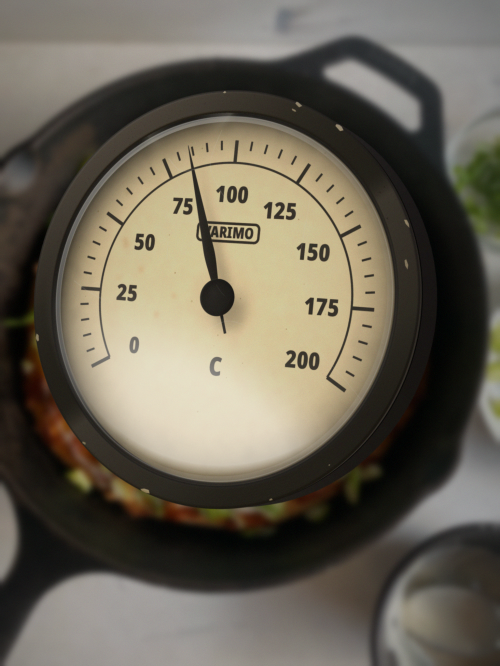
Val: 85 °C
